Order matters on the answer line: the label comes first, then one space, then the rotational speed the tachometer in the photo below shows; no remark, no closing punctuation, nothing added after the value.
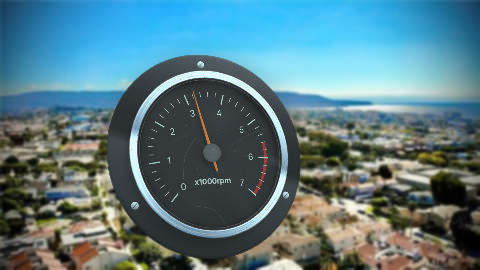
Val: 3200 rpm
